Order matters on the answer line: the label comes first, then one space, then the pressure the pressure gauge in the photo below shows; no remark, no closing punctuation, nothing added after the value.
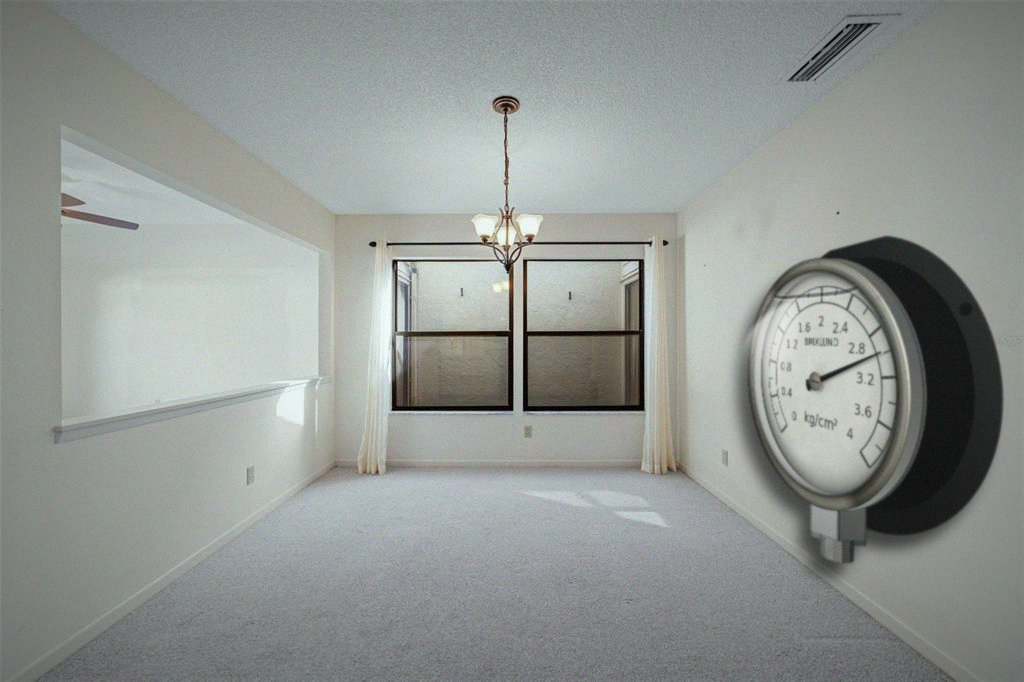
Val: 3 kg/cm²
